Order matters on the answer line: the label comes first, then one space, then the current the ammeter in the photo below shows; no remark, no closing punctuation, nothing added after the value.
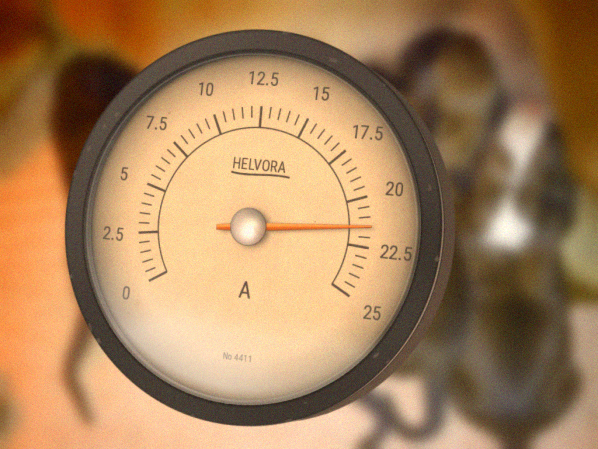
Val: 21.5 A
